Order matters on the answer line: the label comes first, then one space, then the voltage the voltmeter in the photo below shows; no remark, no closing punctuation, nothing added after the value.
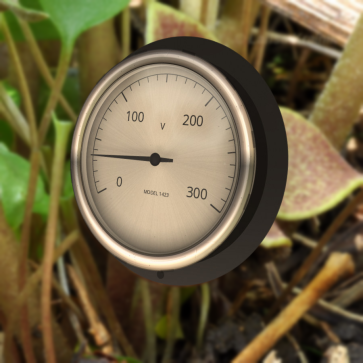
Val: 35 V
